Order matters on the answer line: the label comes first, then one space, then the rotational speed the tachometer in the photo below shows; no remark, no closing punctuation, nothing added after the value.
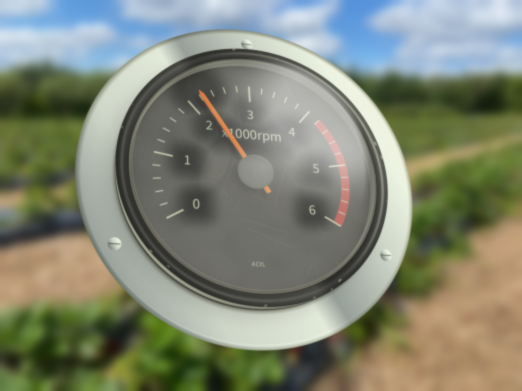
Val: 2200 rpm
